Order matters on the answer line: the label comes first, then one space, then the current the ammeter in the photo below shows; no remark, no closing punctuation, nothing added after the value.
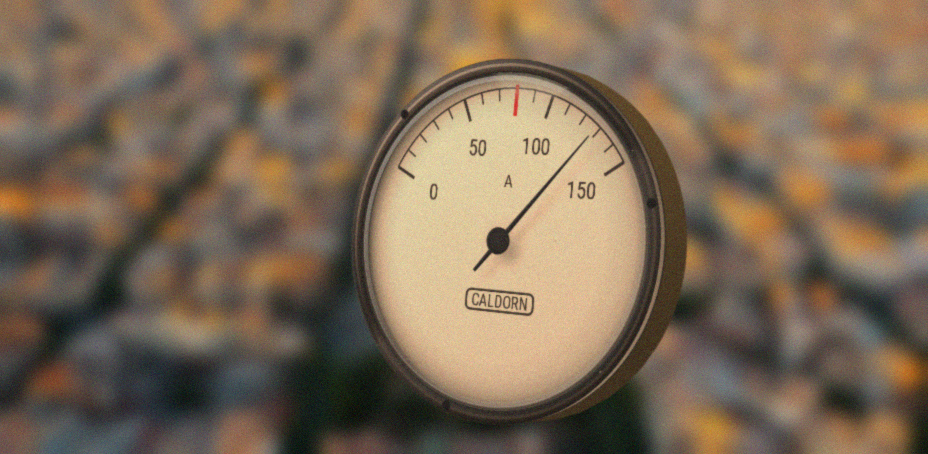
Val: 130 A
